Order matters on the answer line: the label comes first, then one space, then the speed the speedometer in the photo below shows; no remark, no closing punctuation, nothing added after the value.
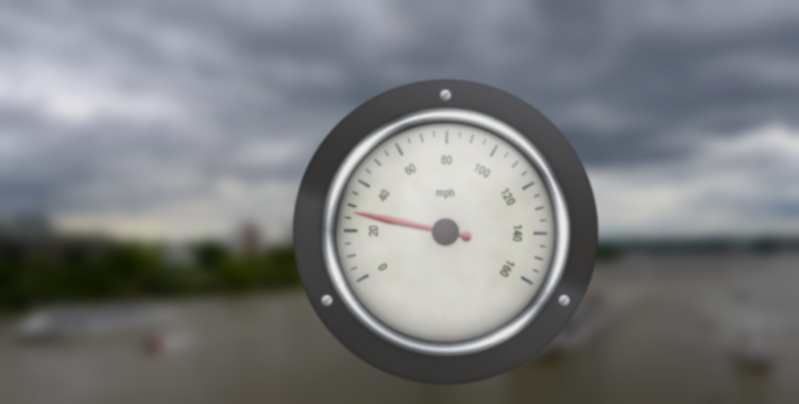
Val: 27.5 mph
